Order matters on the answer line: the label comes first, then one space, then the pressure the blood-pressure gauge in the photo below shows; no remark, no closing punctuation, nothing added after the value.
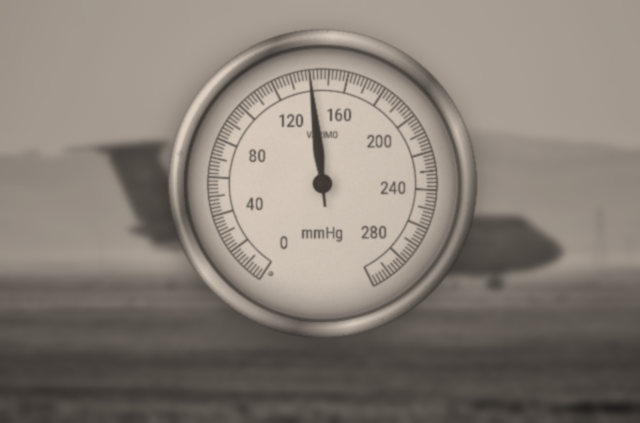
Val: 140 mmHg
